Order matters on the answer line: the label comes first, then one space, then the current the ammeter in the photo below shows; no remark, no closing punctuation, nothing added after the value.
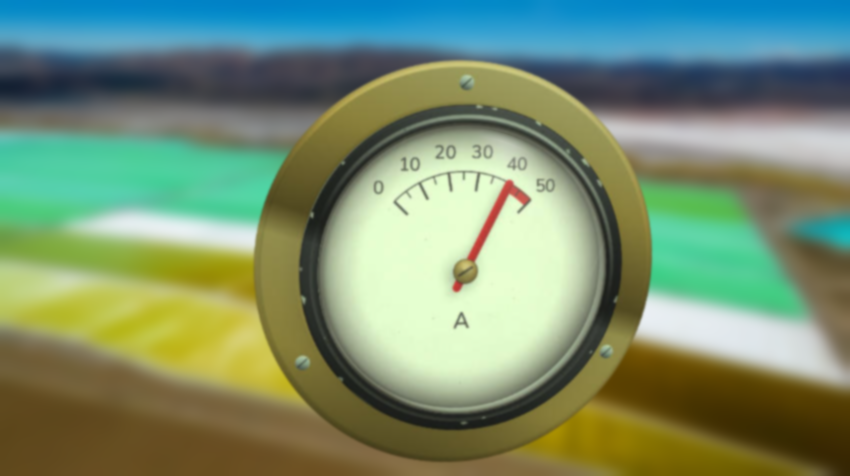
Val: 40 A
